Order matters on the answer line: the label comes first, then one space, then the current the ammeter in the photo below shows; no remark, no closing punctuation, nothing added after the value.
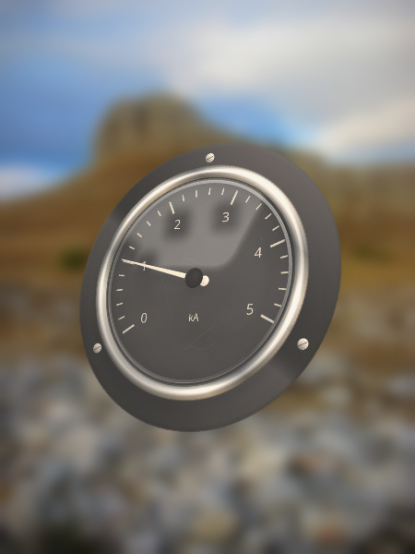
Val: 1 kA
